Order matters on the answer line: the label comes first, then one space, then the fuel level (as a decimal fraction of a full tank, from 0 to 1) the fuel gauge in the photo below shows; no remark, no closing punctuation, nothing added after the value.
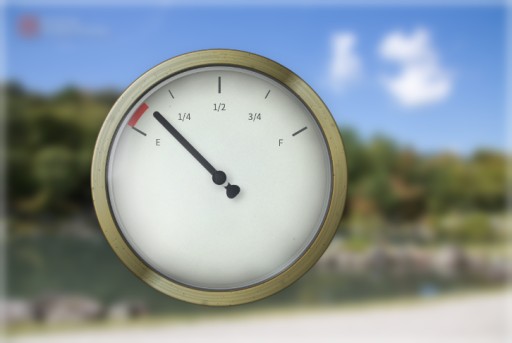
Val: 0.125
